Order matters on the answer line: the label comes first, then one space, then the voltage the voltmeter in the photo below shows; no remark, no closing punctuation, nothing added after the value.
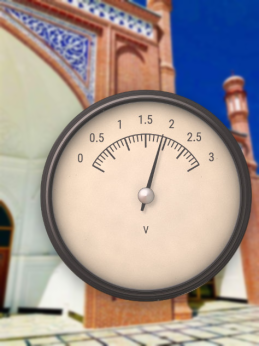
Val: 1.9 V
